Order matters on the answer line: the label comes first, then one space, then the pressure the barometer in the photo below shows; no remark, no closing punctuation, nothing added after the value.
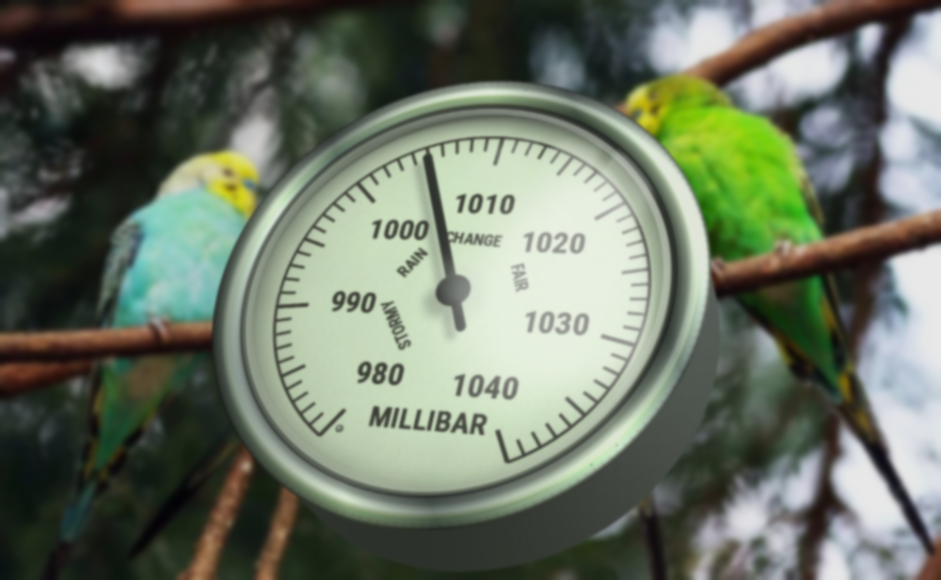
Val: 1005 mbar
